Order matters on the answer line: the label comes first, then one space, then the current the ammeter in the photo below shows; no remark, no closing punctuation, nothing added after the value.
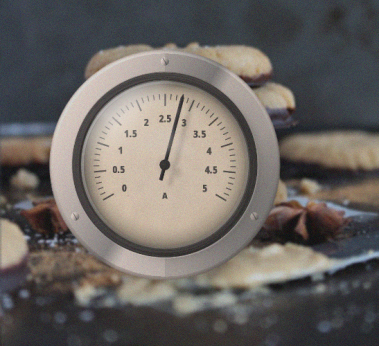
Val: 2.8 A
